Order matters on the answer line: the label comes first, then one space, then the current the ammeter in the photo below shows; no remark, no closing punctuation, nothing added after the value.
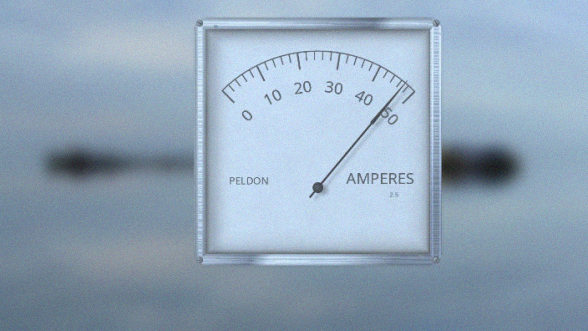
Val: 47 A
